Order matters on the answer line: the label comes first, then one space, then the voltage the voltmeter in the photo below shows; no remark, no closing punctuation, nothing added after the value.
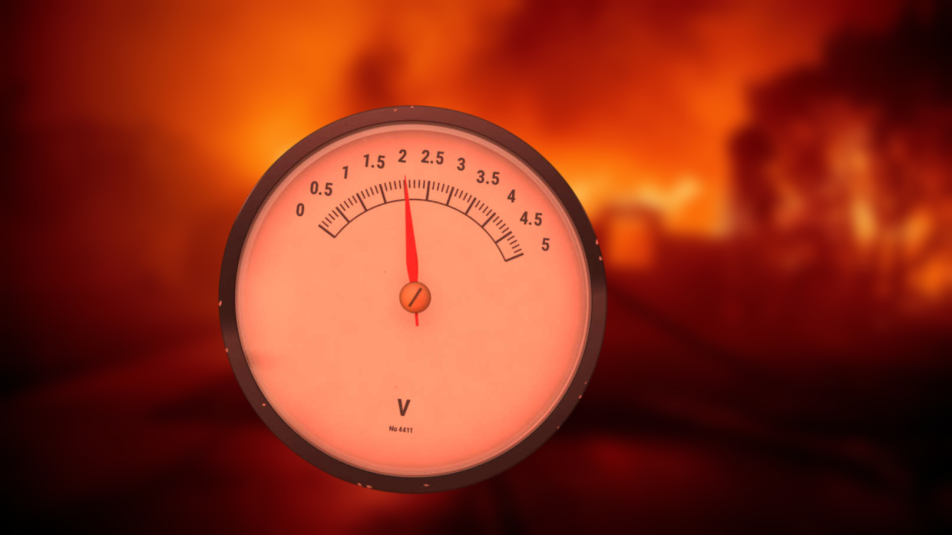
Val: 2 V
